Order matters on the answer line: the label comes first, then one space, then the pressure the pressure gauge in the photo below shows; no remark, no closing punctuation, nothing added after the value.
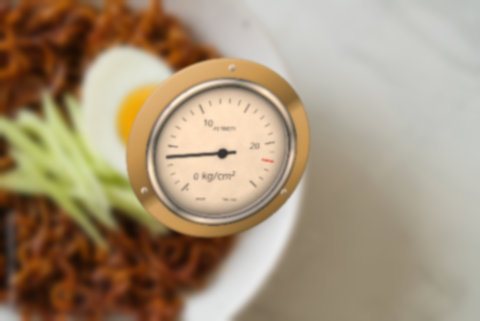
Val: 4 kg/cm²
